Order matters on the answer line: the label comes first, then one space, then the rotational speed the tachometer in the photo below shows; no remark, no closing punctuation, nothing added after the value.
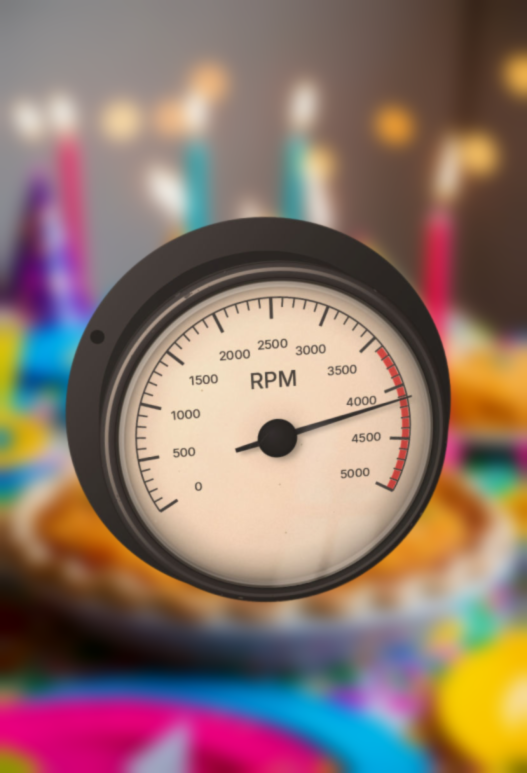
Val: 4100 rpm
